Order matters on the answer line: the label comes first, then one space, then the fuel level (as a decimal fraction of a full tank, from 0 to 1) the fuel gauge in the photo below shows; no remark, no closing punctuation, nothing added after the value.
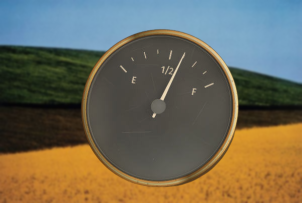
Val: 0.625
